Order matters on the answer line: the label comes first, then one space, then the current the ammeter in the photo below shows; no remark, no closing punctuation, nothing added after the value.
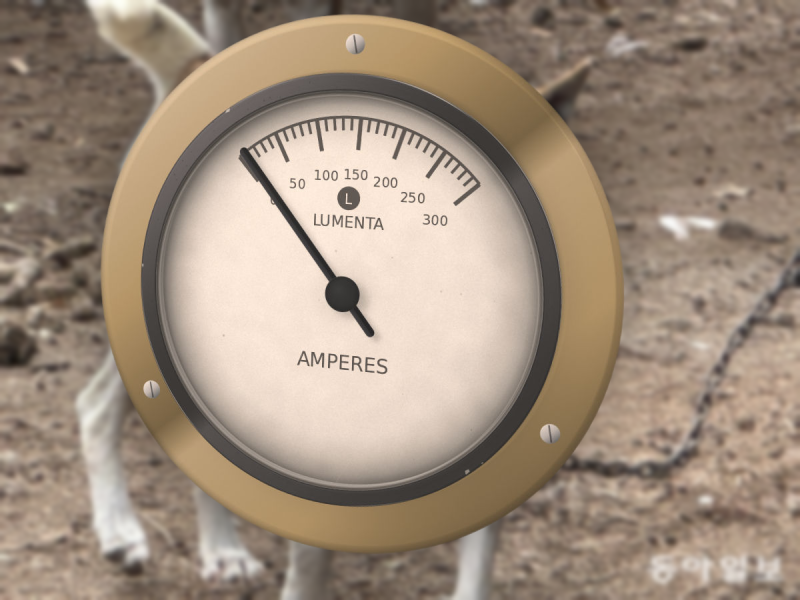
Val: 10 A
